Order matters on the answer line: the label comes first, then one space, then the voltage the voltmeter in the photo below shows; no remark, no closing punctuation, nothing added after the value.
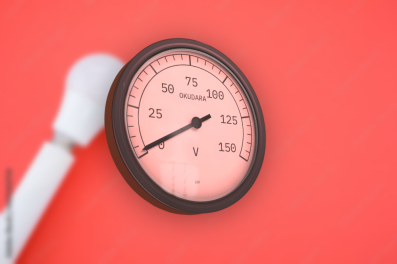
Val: 2.5 V
